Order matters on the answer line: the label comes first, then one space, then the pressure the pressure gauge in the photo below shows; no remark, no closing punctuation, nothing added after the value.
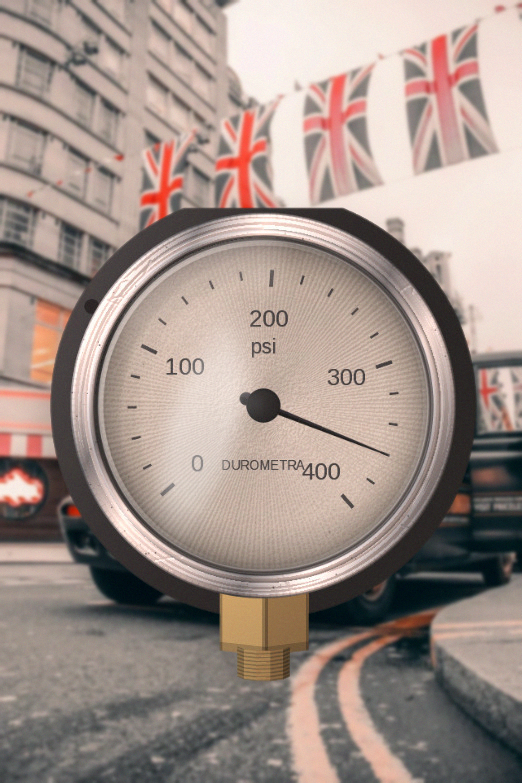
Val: 360 psi
